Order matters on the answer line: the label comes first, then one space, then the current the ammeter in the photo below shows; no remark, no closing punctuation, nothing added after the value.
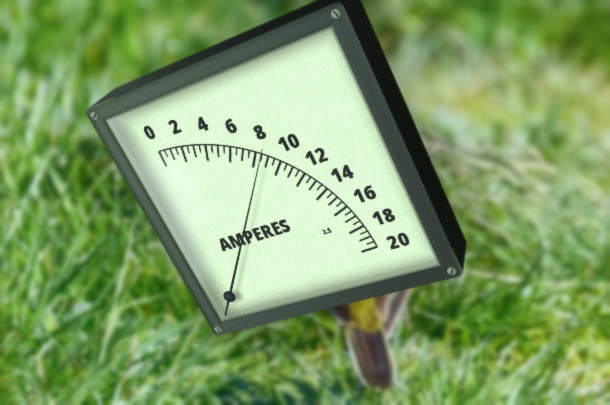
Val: 8.5 A
